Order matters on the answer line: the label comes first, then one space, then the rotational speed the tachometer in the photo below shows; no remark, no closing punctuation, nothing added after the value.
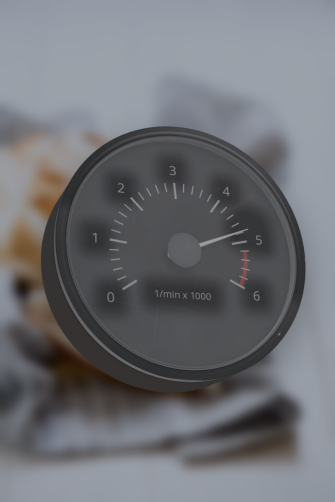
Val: 4800 rpm
